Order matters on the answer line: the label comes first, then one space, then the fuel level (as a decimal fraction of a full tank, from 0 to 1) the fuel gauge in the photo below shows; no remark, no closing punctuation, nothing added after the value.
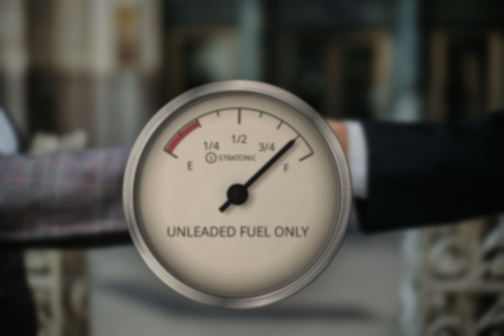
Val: 0.875
